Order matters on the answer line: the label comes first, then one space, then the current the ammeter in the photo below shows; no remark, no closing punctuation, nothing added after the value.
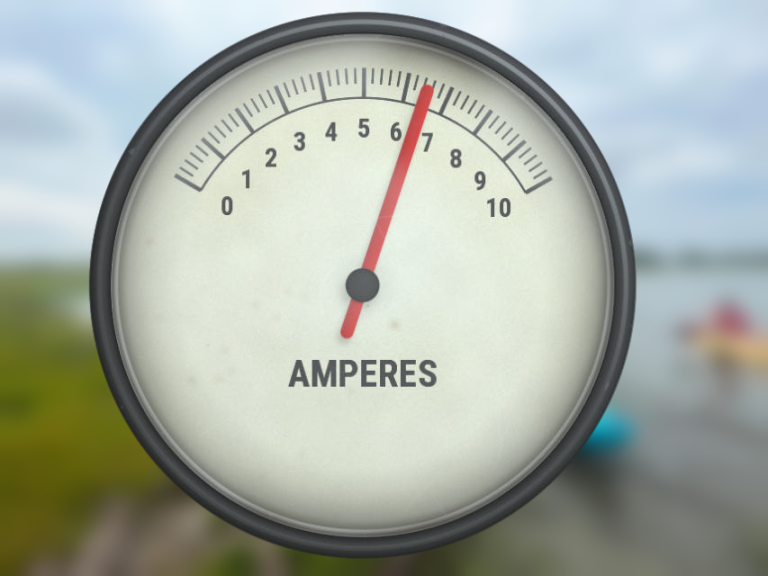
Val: 6.5 A
